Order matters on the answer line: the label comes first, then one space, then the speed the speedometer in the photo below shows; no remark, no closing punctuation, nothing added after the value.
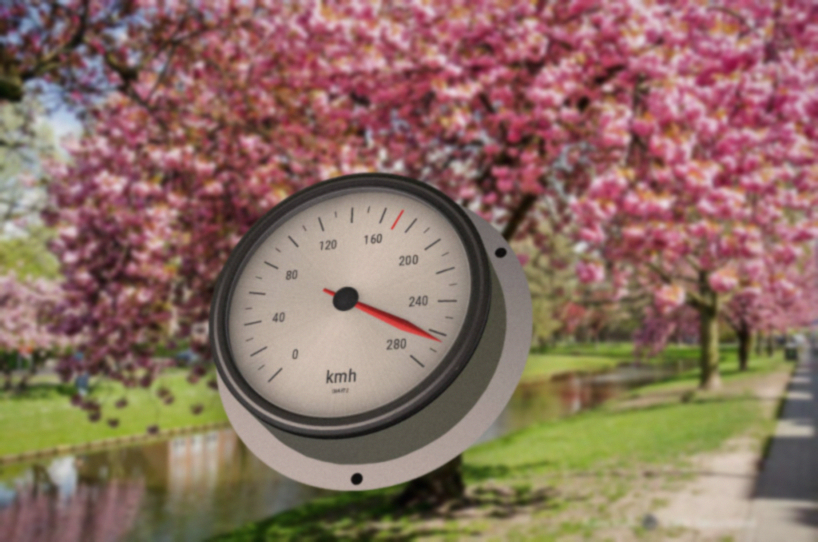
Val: 265 km/h
